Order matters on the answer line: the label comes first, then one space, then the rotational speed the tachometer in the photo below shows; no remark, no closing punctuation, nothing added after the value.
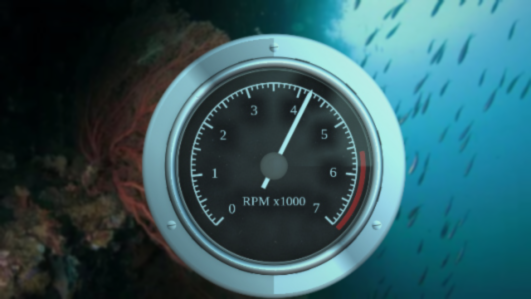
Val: 4200 rpm
